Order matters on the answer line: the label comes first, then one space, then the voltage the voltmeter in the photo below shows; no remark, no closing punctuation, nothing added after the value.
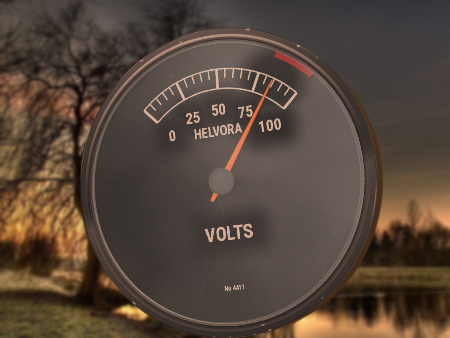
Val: 85 V
